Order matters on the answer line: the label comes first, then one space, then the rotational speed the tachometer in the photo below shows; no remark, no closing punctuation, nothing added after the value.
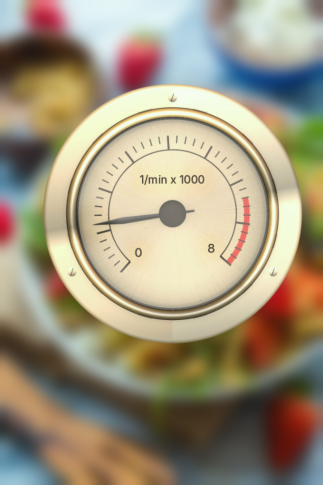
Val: 1200 rpm
